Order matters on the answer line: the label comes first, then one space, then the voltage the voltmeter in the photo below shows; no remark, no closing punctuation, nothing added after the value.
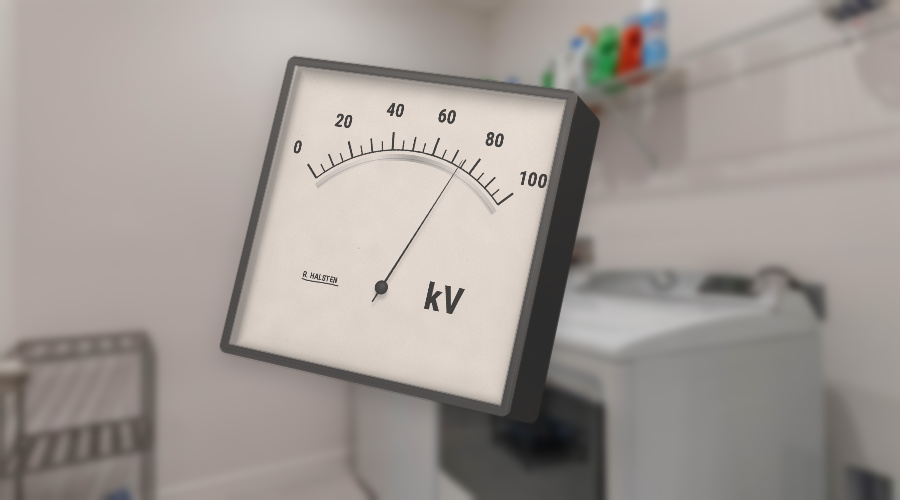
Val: 75 kV
